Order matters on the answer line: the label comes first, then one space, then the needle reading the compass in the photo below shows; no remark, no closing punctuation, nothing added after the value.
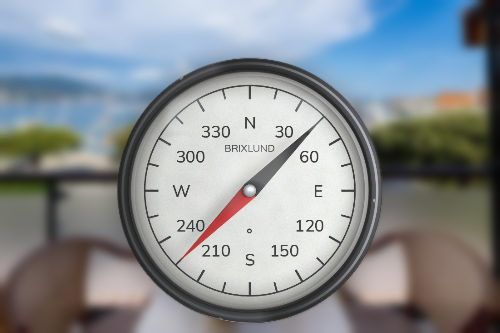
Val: 225 °
